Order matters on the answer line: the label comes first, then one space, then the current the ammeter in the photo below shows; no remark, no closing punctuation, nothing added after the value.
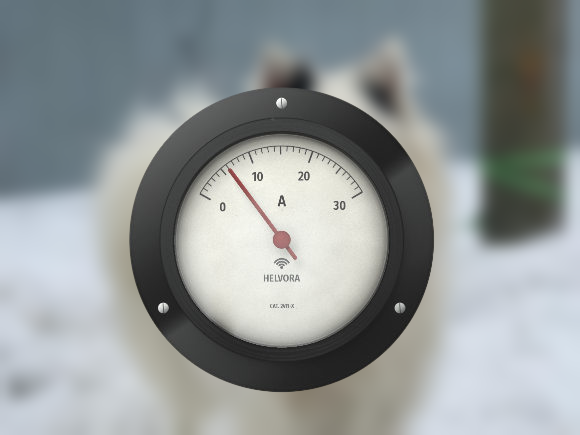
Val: 6 A
